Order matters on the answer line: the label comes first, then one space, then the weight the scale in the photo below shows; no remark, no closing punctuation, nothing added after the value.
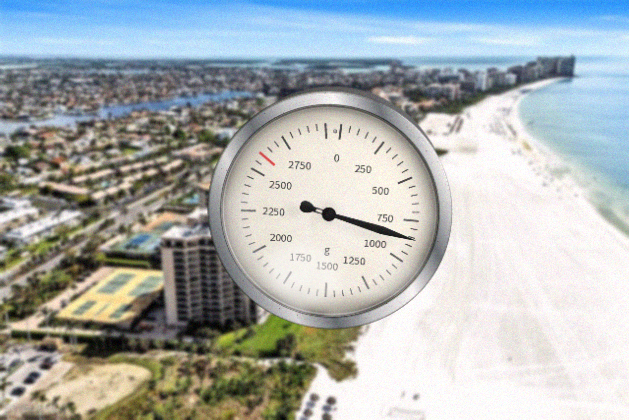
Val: 850 g
